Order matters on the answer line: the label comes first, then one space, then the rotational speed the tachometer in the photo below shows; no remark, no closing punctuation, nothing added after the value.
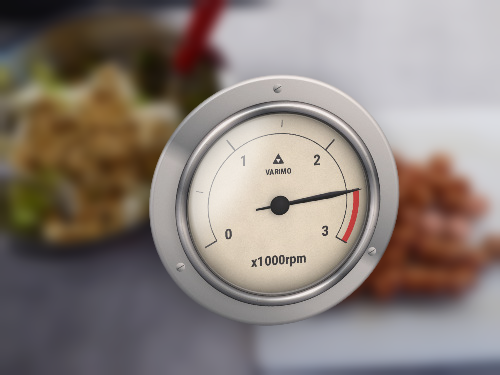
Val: 2500 rpm
